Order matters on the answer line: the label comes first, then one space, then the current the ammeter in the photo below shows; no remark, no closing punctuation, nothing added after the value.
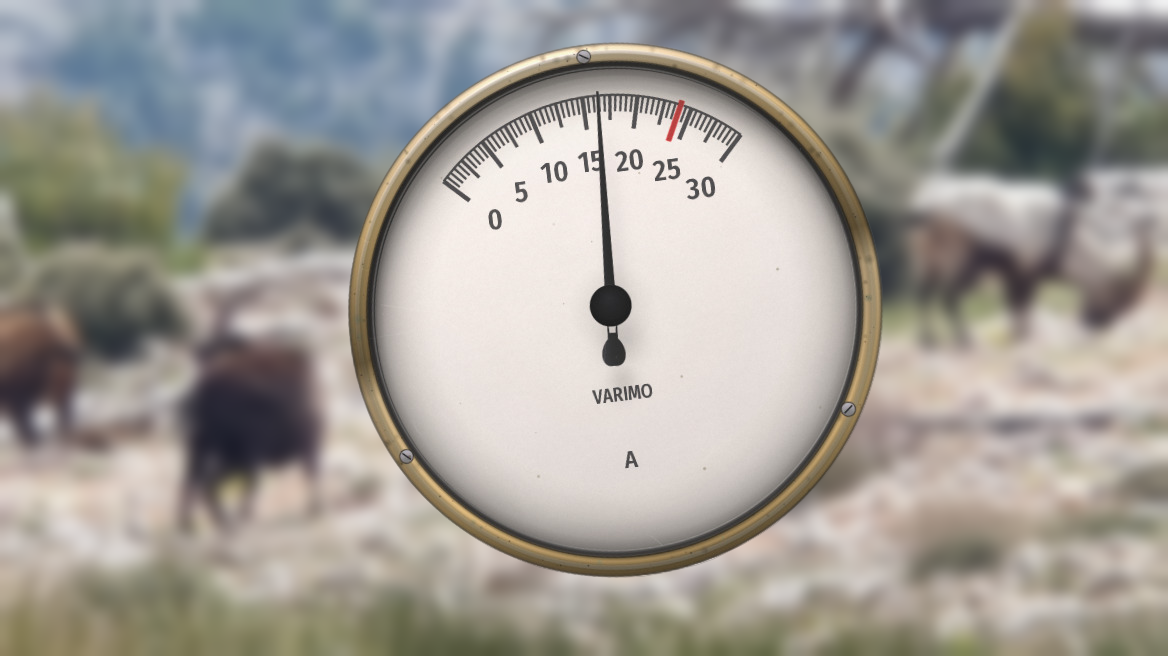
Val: 16.5 A
